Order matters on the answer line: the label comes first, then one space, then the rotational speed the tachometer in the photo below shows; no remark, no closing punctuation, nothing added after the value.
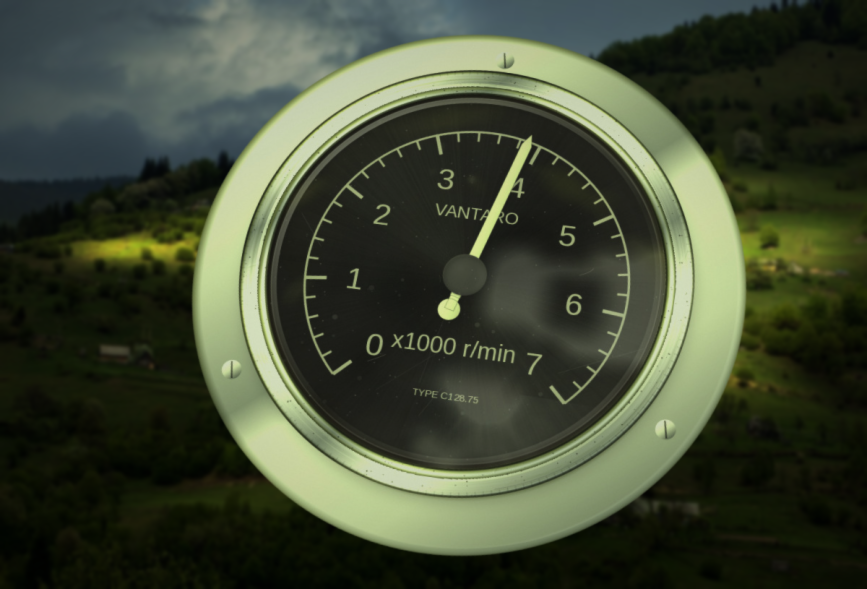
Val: 3900 rpm
